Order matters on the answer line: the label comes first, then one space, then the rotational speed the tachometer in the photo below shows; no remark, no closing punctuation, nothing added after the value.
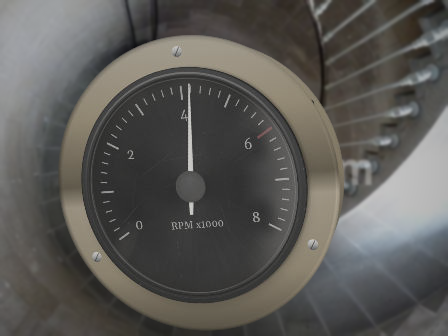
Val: 4200 rpm
